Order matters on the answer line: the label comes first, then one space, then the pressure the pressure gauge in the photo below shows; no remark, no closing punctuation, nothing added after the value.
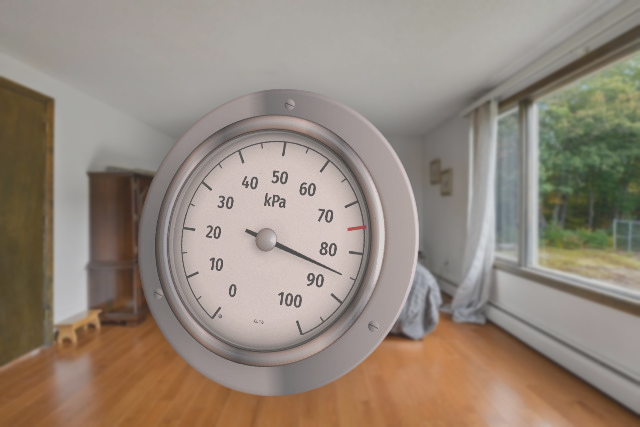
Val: 85 kPa
